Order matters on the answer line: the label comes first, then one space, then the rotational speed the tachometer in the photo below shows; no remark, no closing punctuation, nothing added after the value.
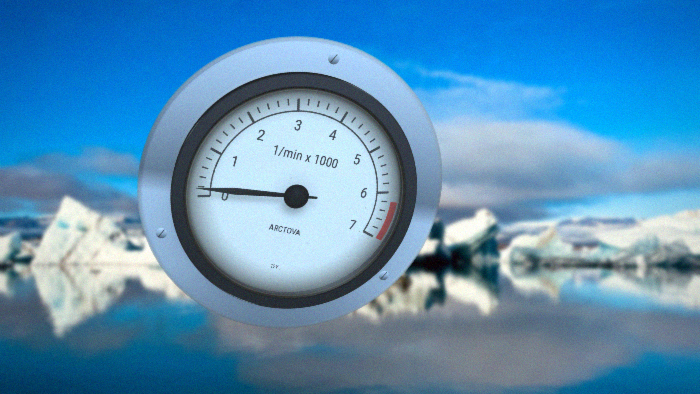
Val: 200 rpm
